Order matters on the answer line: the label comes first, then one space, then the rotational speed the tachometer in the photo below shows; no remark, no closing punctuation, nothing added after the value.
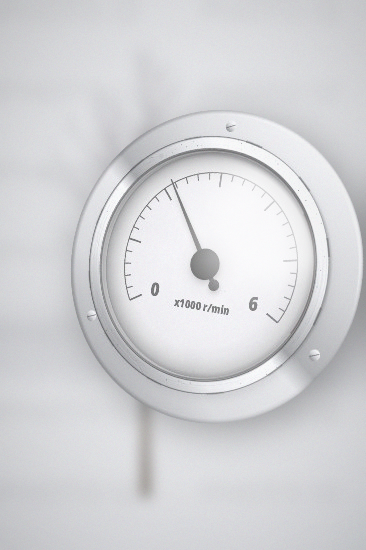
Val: 2200 rpm
